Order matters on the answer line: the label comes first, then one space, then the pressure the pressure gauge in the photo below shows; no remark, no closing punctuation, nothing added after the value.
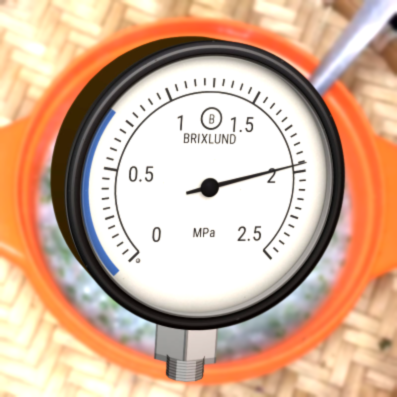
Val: 1.95 MPa
